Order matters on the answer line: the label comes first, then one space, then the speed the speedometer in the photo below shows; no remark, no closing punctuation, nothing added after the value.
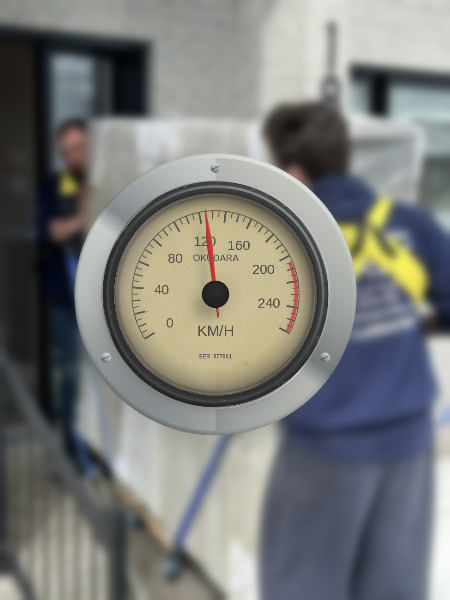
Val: 125 km/h
